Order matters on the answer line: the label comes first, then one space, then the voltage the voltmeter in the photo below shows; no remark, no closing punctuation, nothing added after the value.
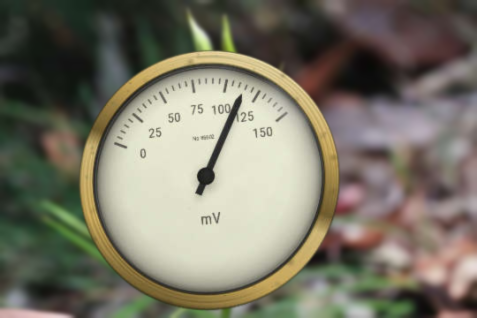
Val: 115 mV
